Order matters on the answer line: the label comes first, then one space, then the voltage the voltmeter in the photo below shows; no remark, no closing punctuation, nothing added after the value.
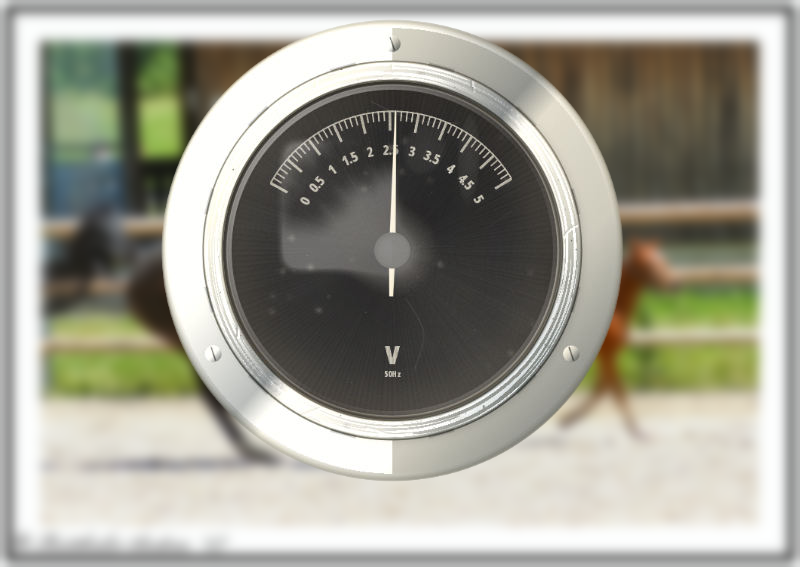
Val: 2.6 V
